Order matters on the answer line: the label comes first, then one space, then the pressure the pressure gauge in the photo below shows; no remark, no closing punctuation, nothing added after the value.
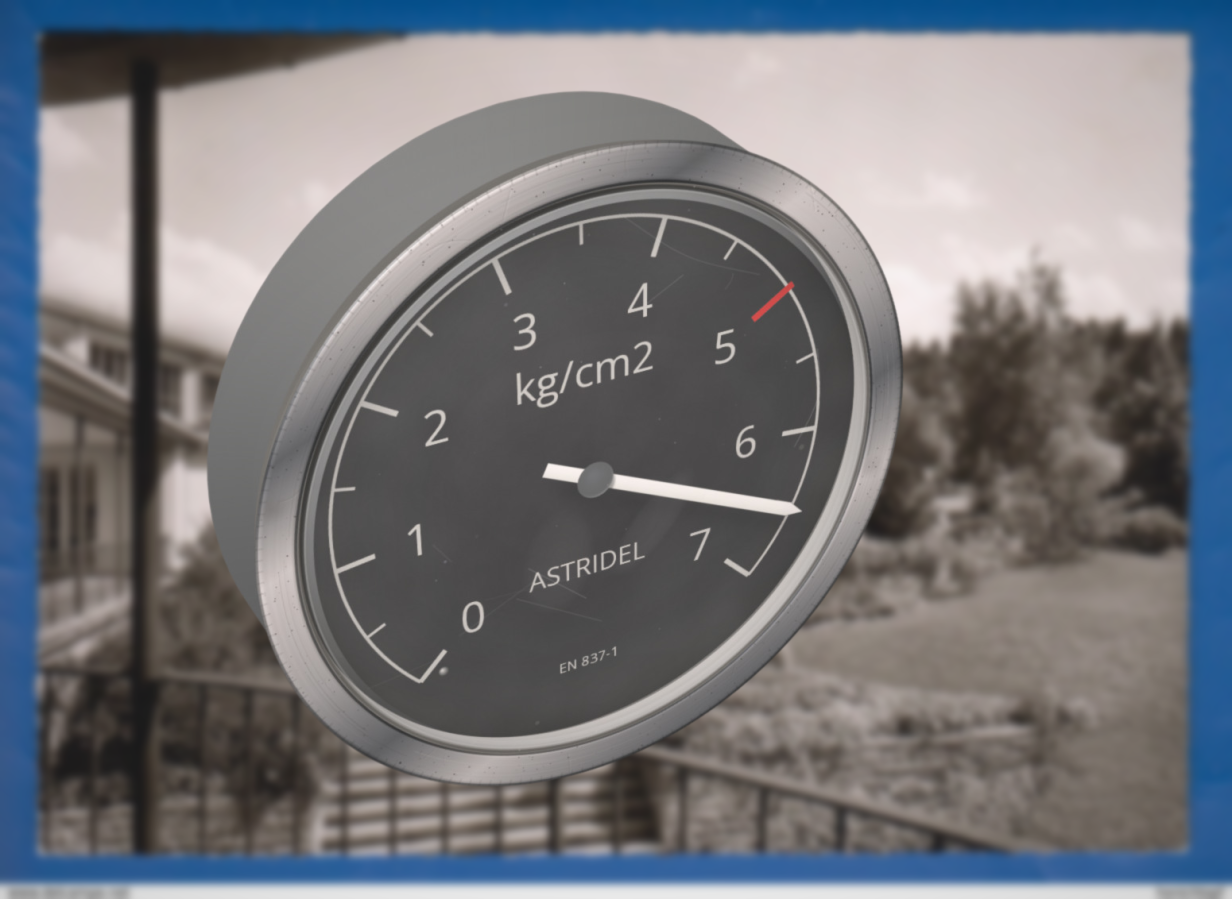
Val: 6.5 kg/cm²
